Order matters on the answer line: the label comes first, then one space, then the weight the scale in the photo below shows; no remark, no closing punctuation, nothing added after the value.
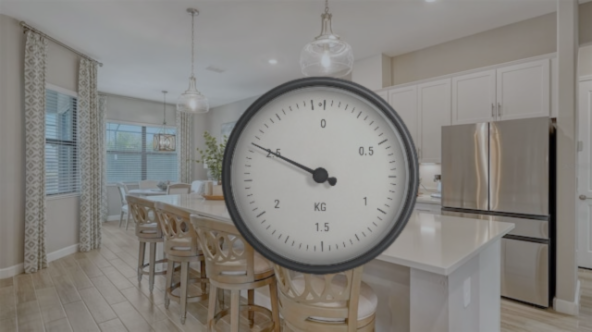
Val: 2.5 kg
